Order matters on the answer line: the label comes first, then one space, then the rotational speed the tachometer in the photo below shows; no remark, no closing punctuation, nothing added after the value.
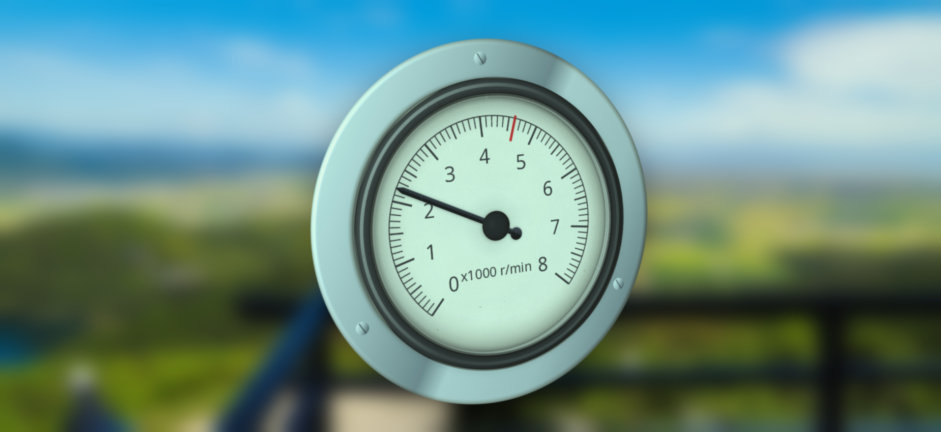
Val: 2200 rpm
